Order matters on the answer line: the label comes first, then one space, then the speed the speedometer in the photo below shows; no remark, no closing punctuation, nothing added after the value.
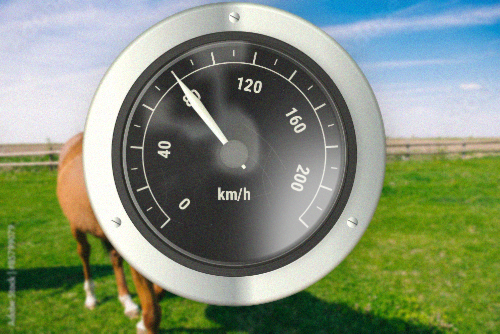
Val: 80 km/h
